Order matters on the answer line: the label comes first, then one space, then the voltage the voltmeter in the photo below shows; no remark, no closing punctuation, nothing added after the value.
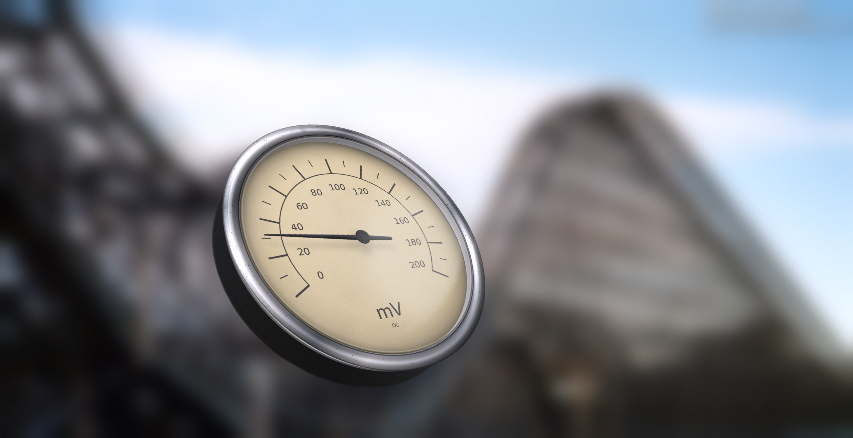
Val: 30 mV
